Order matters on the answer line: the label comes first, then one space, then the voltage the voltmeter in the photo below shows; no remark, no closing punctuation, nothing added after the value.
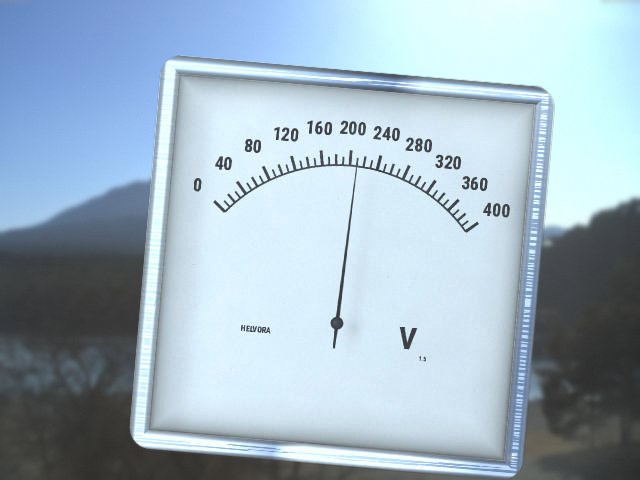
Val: 210 V
